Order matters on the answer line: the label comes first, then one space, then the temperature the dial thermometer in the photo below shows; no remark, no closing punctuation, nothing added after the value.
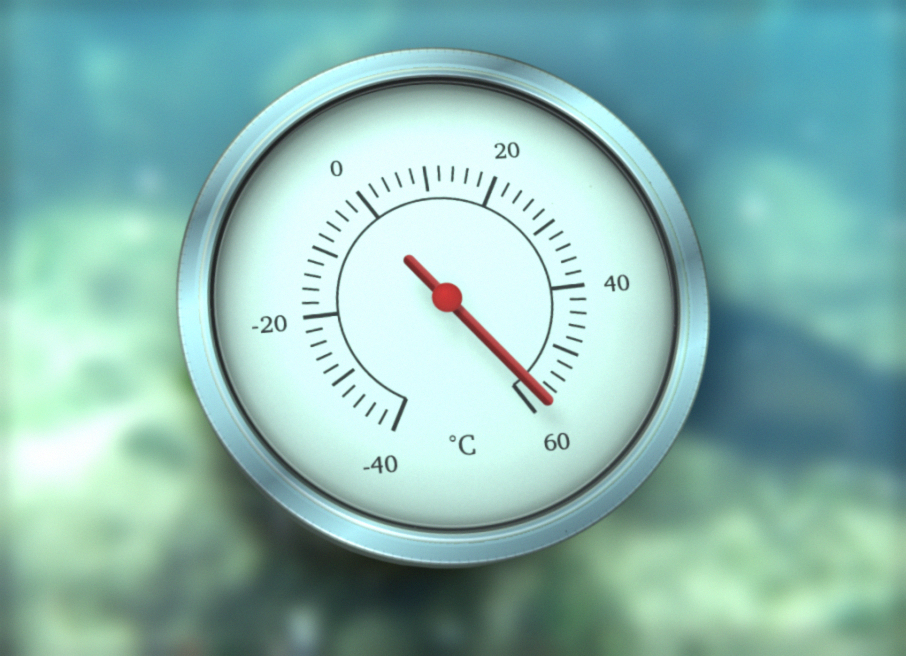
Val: 58 °C
